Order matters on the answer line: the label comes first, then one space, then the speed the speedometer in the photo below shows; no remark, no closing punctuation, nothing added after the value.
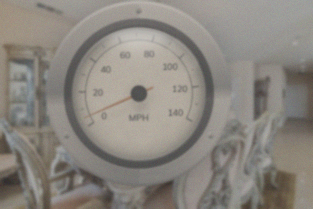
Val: 5 mph
